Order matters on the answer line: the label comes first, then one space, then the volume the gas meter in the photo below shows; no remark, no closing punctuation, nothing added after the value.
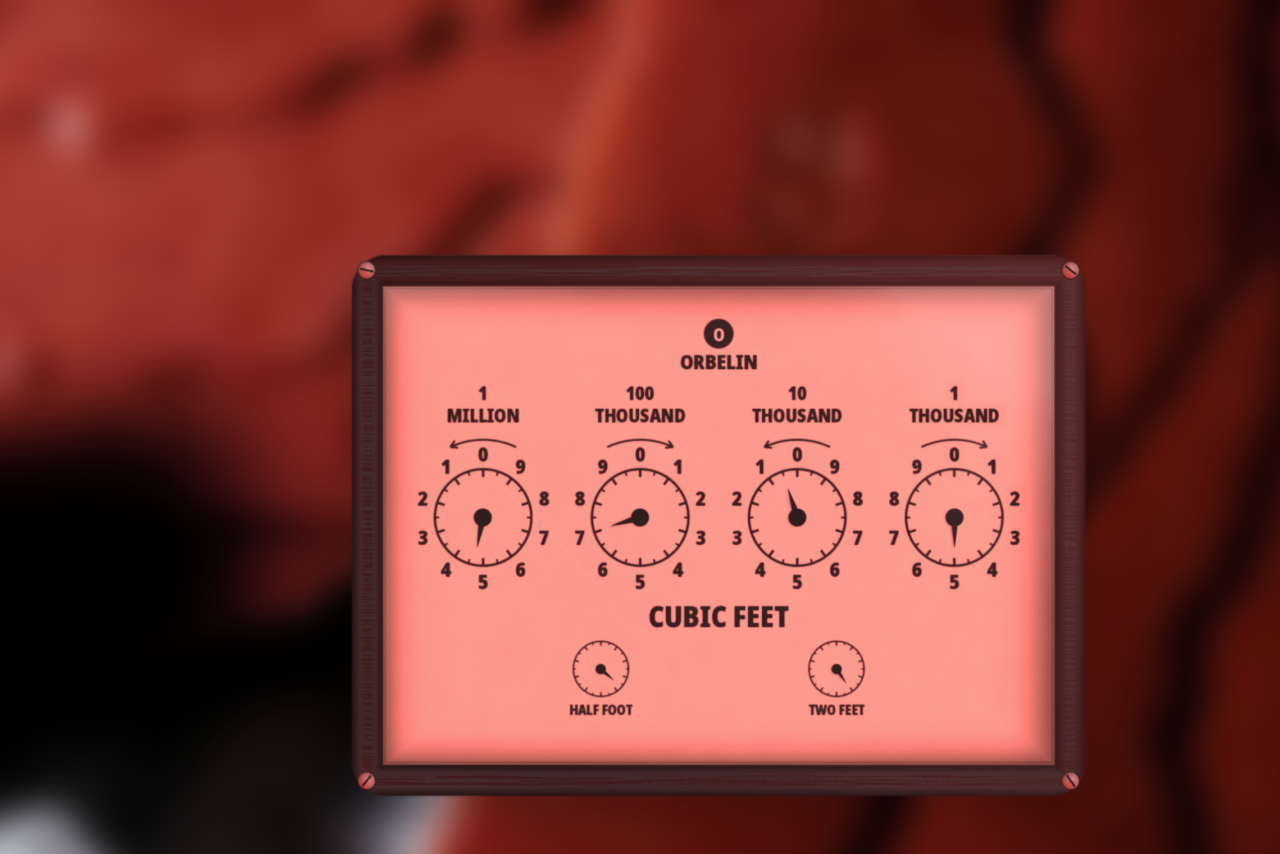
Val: 470500 ft³
